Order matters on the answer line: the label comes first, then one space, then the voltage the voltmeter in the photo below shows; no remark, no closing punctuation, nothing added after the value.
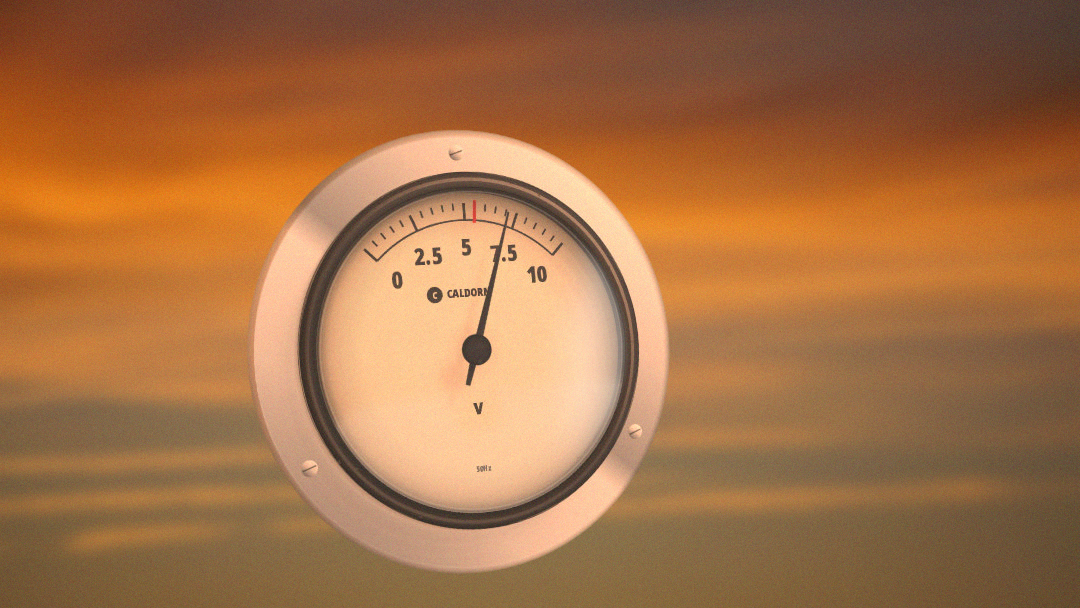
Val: 7 V
